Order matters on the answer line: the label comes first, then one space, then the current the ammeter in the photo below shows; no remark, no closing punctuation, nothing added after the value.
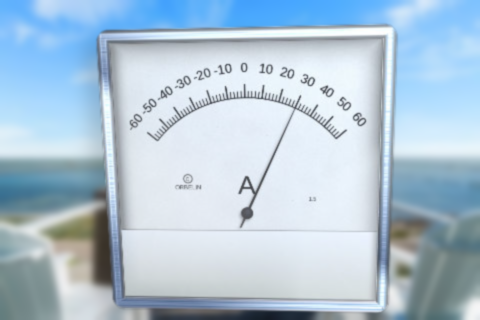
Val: 30 A
